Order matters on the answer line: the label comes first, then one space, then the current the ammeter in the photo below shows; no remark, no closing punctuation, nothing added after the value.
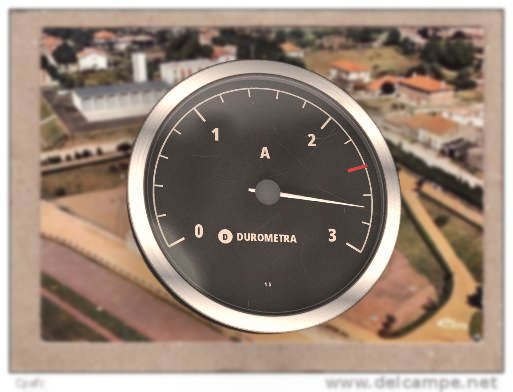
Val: 2.7 A
